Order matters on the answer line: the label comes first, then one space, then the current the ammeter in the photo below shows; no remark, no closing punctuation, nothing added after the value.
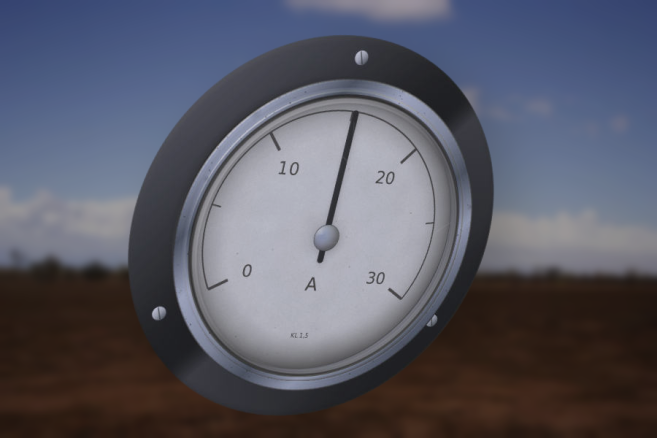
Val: 15 A
